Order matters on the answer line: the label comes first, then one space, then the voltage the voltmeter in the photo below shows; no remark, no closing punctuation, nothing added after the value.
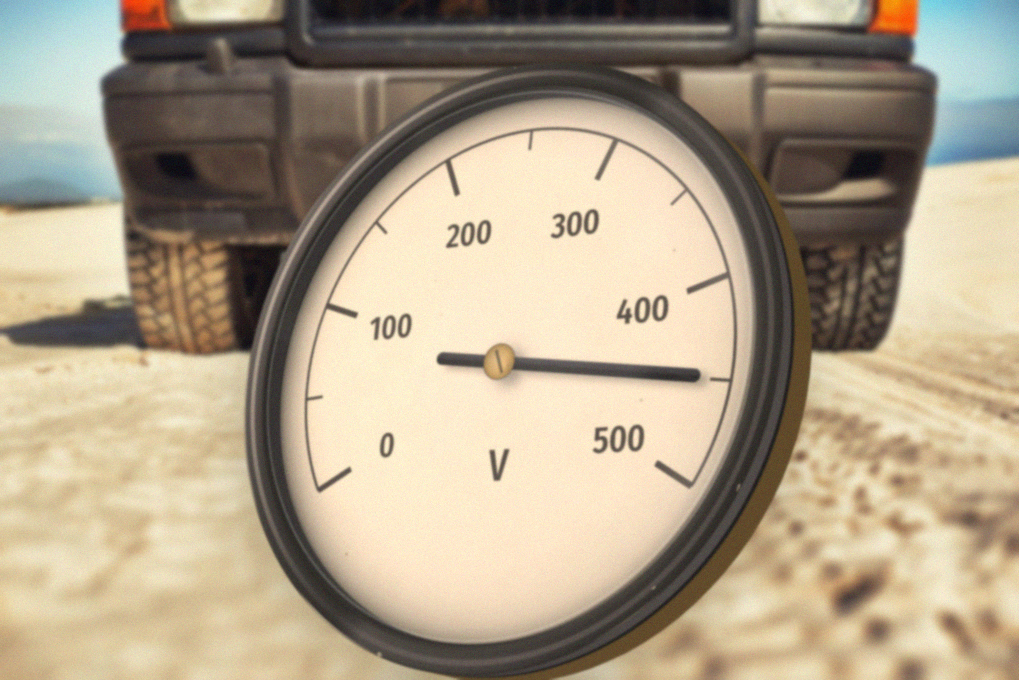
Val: 450 V
